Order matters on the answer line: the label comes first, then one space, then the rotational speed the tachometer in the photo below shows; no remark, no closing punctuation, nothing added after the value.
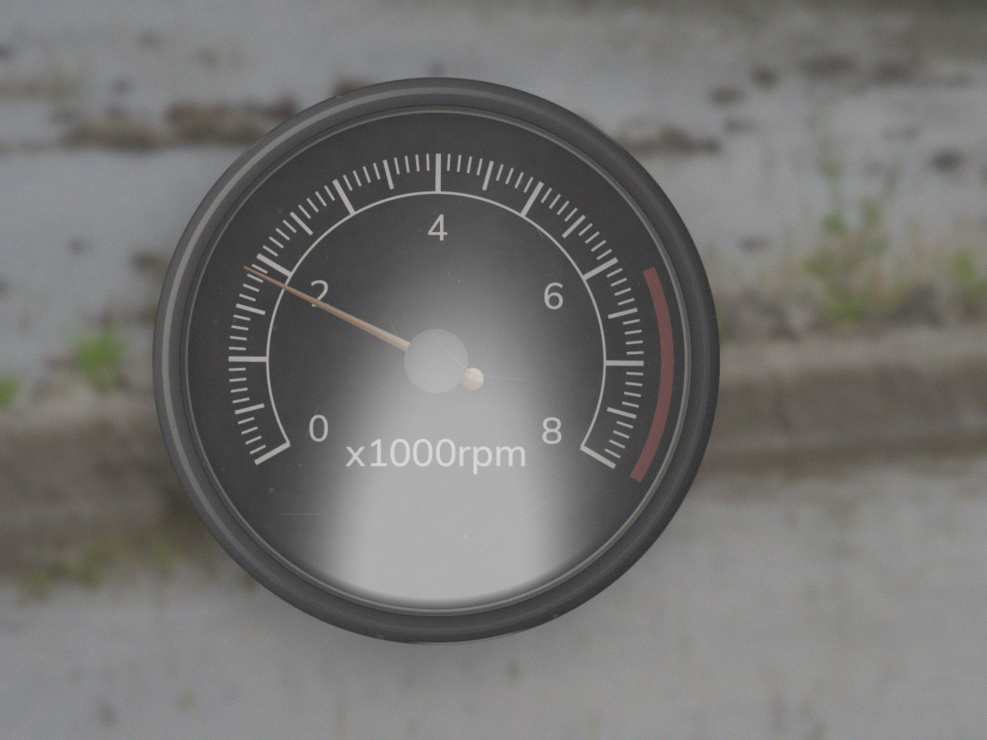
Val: 1850 rpm
